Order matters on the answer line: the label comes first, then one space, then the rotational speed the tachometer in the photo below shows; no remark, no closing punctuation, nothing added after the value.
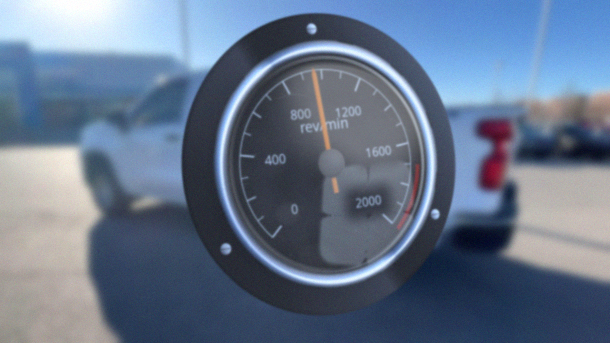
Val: 950 rpm
